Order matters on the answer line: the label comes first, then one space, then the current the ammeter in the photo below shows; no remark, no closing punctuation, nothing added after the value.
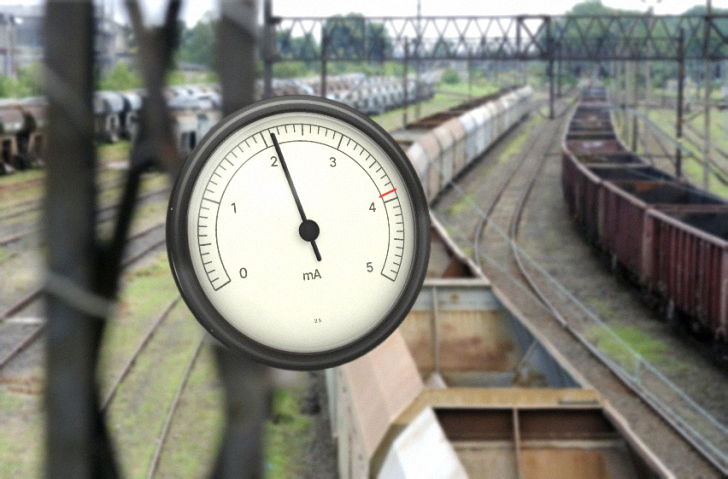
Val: 2.1 mA
